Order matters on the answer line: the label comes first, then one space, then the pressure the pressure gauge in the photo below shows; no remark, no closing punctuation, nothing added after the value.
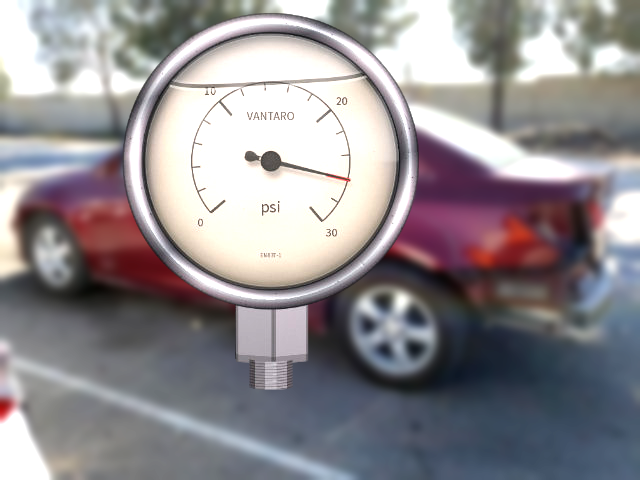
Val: 26 psi
